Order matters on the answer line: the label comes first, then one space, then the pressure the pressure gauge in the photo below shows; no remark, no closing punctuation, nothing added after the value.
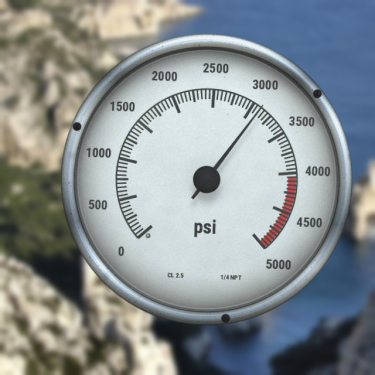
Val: 3100 psi
